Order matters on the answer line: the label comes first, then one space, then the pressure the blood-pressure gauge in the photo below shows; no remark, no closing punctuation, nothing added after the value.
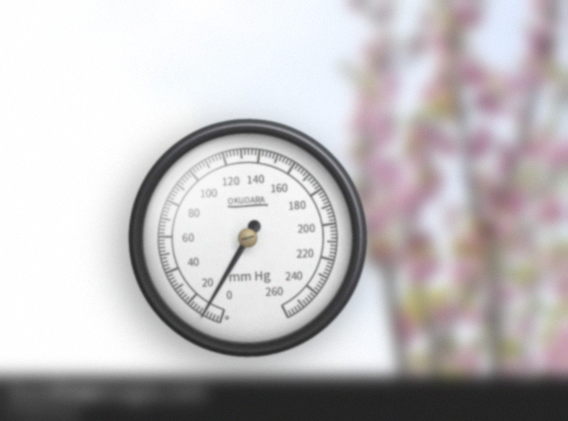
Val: 10 mmHg
